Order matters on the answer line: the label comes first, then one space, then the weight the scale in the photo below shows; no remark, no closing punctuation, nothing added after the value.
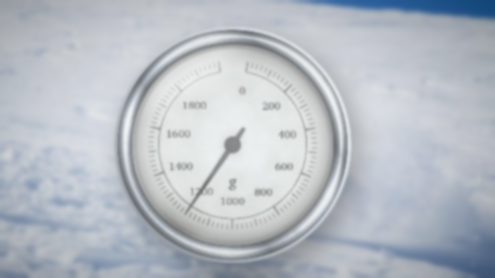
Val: 1200 g
